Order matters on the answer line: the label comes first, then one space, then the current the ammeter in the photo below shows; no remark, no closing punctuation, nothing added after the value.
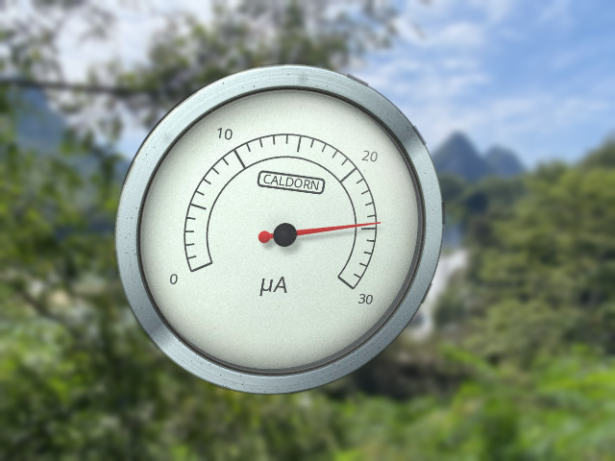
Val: 24.5 µA
